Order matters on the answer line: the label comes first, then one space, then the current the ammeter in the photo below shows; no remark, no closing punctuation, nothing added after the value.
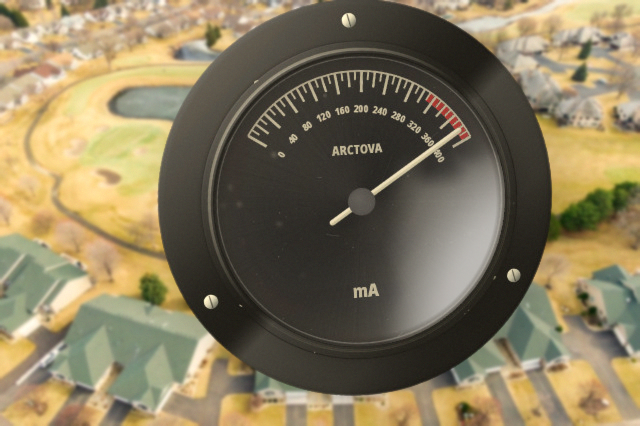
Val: 380 mA
